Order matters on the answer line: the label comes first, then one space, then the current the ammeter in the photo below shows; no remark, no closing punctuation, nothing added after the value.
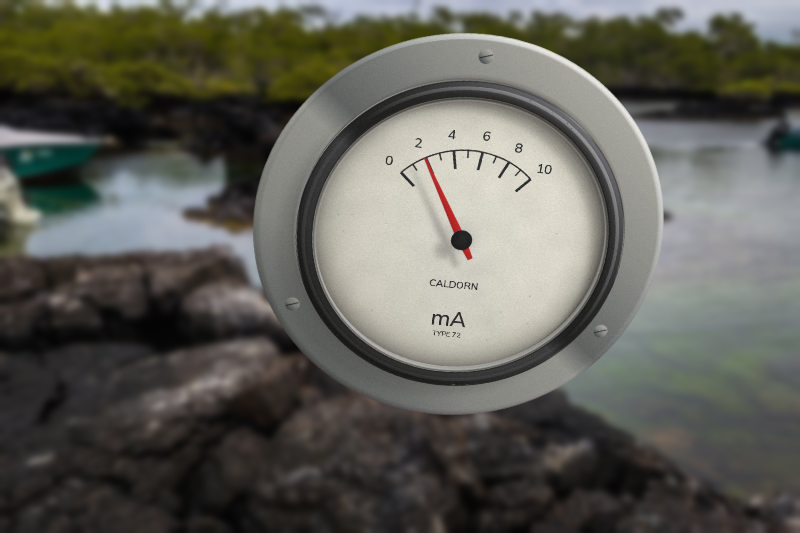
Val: 2 mA
